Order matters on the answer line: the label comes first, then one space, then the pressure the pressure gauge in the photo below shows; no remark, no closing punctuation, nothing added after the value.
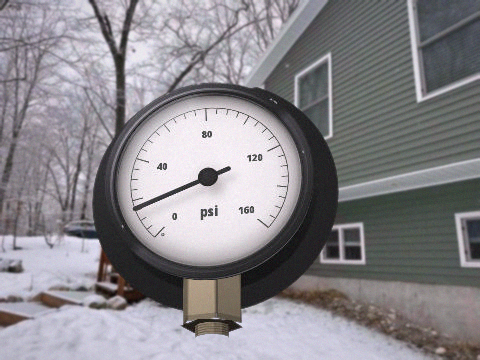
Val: 15 psi
